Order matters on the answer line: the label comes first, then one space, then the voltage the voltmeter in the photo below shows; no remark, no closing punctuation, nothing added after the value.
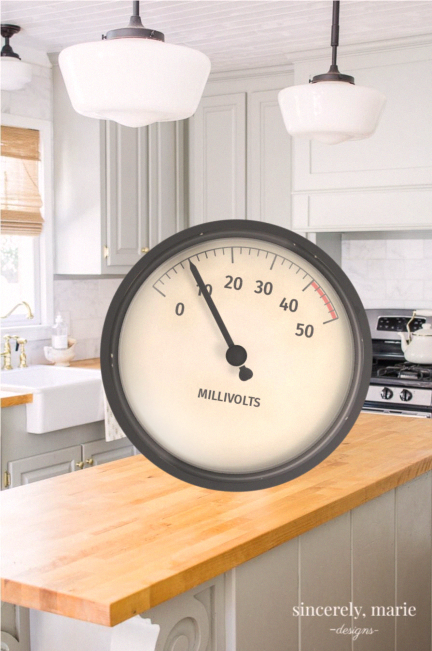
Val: 10 mV
